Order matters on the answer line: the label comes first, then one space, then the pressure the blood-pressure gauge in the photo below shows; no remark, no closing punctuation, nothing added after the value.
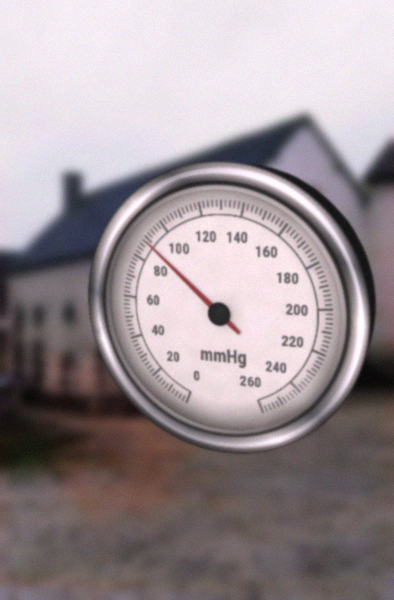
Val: 90 mmHg
